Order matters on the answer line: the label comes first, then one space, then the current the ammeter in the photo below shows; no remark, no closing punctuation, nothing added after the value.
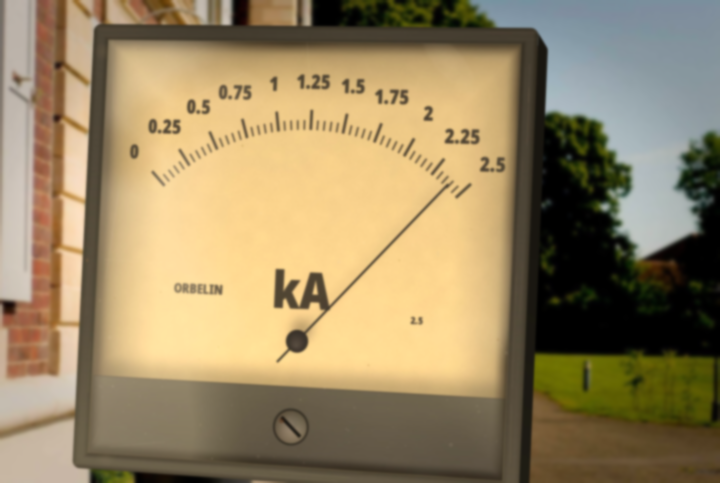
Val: 2.4 kA
